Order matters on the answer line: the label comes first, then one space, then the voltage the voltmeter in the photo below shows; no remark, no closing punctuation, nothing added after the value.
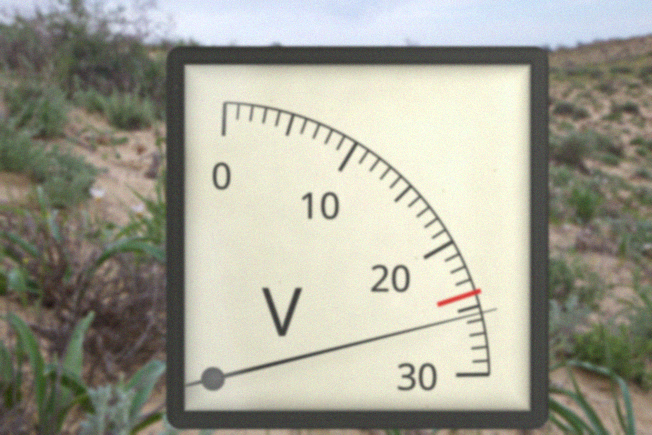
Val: 25.5 V
